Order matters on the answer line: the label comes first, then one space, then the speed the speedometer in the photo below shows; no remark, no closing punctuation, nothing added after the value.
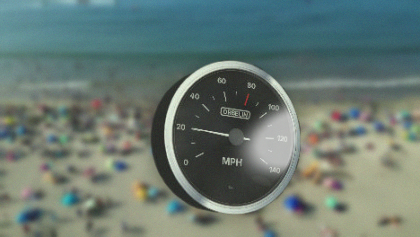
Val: 20 mph
